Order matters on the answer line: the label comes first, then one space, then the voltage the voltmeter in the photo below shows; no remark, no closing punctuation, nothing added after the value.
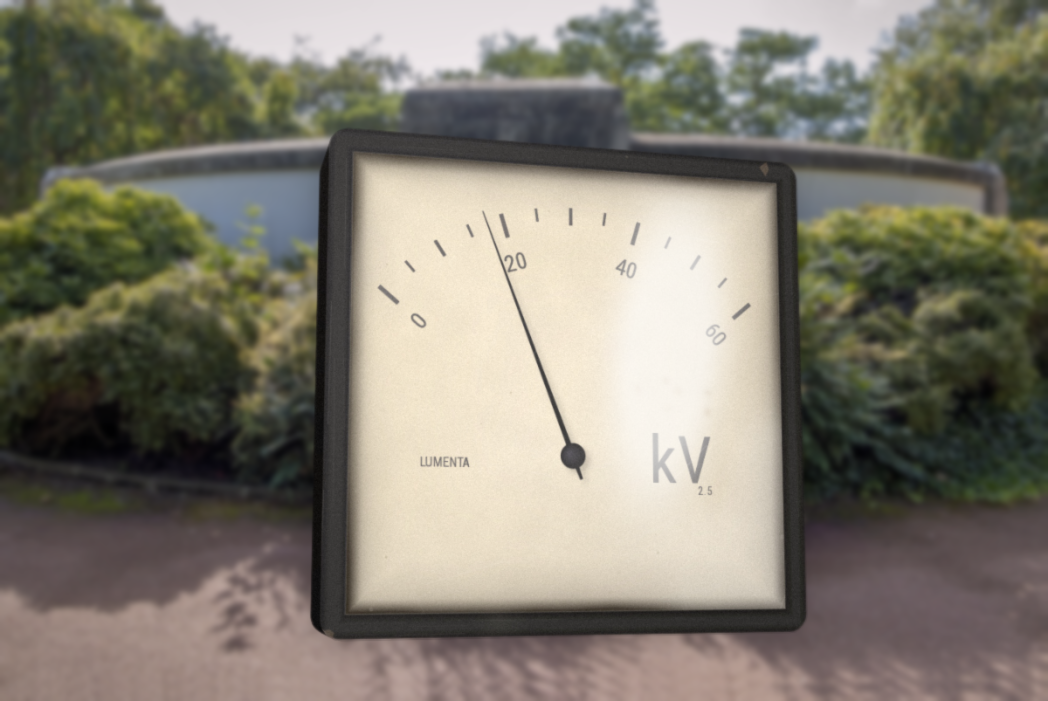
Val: 17.5 kV
